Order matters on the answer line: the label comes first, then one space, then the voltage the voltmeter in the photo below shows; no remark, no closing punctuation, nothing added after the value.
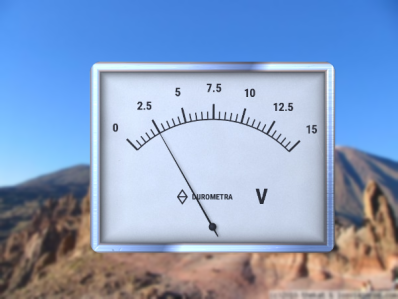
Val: 2.5 V
